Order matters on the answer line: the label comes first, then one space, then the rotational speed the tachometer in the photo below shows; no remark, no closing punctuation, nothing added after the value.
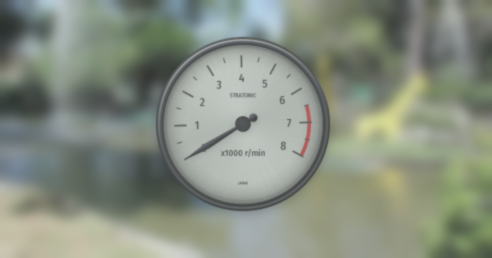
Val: 0 rpm
